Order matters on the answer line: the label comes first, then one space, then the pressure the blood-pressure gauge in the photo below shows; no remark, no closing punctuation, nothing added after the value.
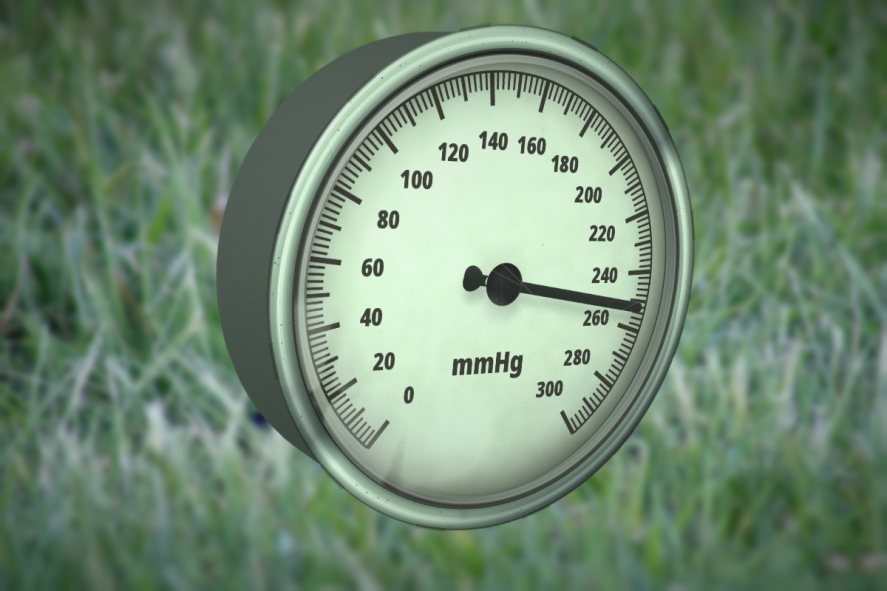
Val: 252 mmHg
